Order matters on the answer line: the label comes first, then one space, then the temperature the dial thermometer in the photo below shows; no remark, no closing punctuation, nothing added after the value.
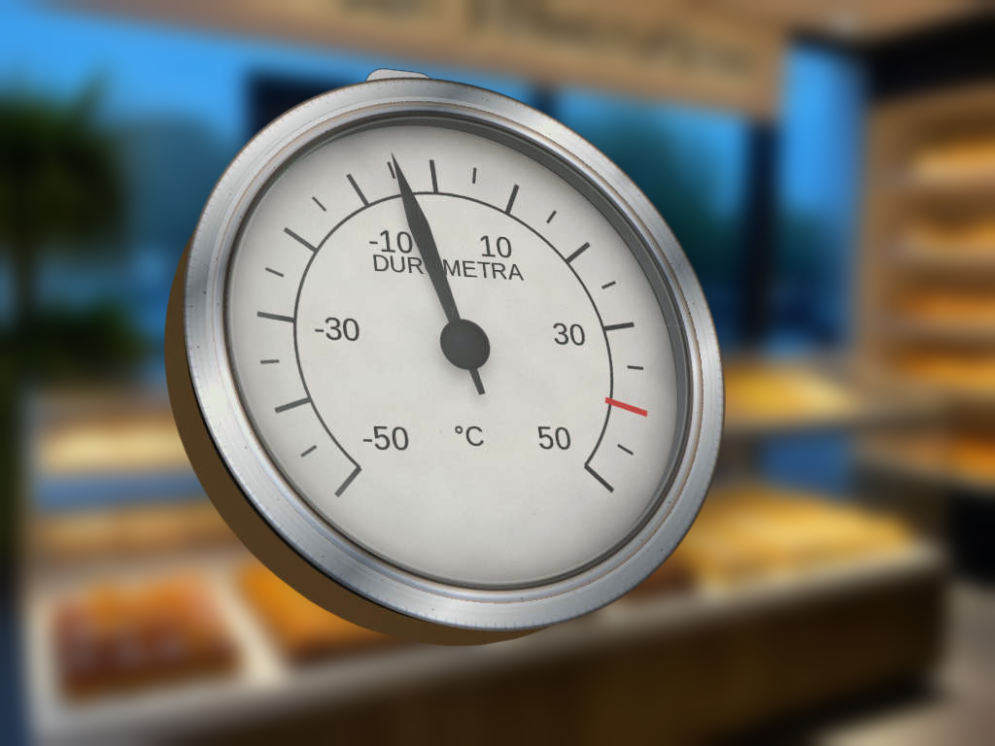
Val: -5 °C
